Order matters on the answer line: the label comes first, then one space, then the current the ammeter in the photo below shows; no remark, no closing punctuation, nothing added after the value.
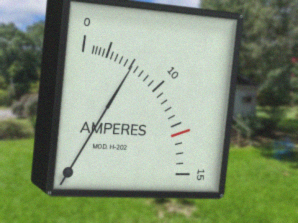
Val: 7.5 A
